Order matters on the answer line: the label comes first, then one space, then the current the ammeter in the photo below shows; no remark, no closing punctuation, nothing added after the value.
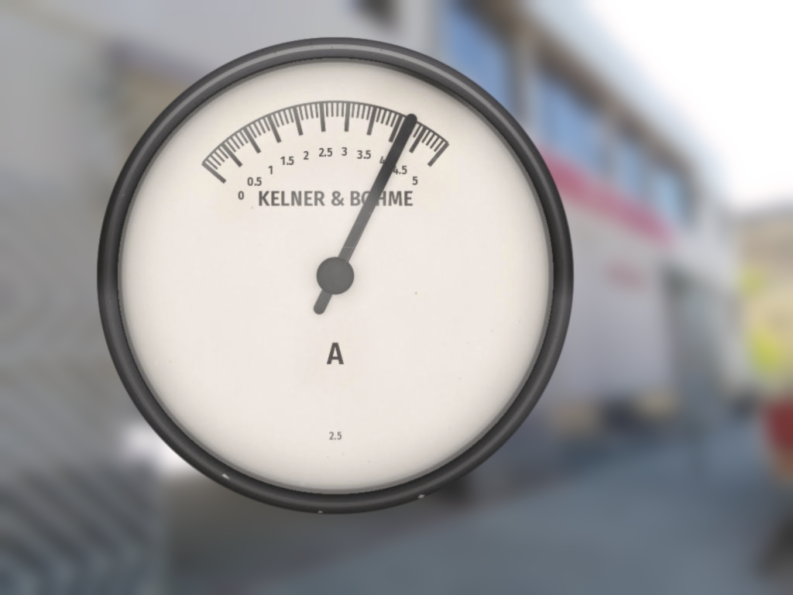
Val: 4.2 A
